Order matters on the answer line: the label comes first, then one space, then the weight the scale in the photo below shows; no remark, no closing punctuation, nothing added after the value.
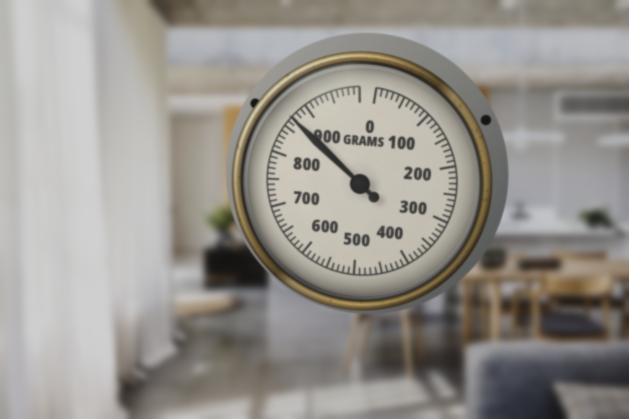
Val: 870 g
